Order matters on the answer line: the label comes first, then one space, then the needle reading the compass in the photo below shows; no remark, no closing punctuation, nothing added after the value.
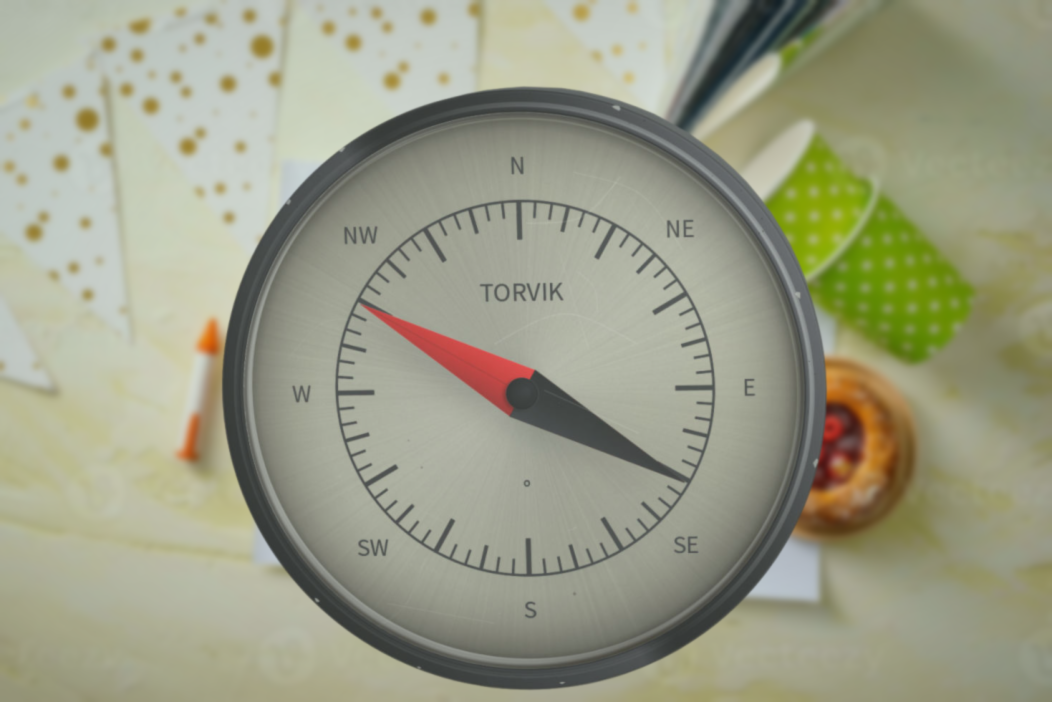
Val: 300 °
